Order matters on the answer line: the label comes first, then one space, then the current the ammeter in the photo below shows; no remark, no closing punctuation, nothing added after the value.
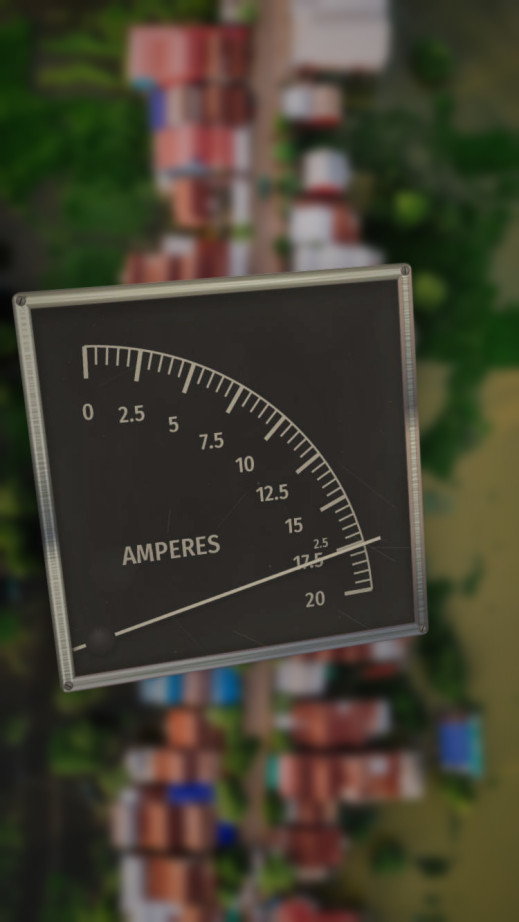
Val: 17.5 A
